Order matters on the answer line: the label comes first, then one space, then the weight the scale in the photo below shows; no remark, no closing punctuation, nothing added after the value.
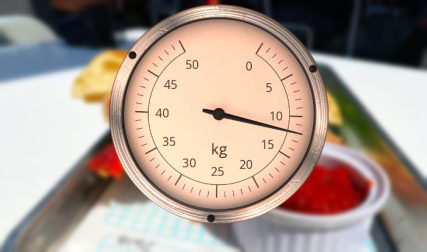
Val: 12 kg
